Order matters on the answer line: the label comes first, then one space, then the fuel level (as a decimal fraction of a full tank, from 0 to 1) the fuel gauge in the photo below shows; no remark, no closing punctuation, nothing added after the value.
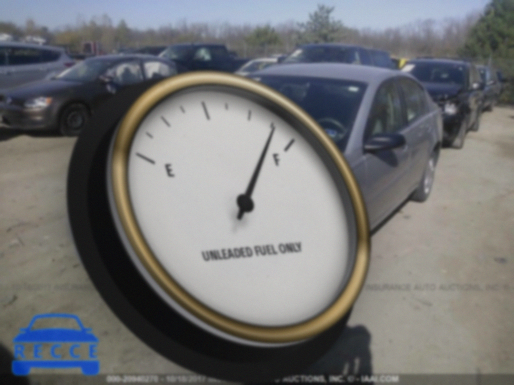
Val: 0.875
